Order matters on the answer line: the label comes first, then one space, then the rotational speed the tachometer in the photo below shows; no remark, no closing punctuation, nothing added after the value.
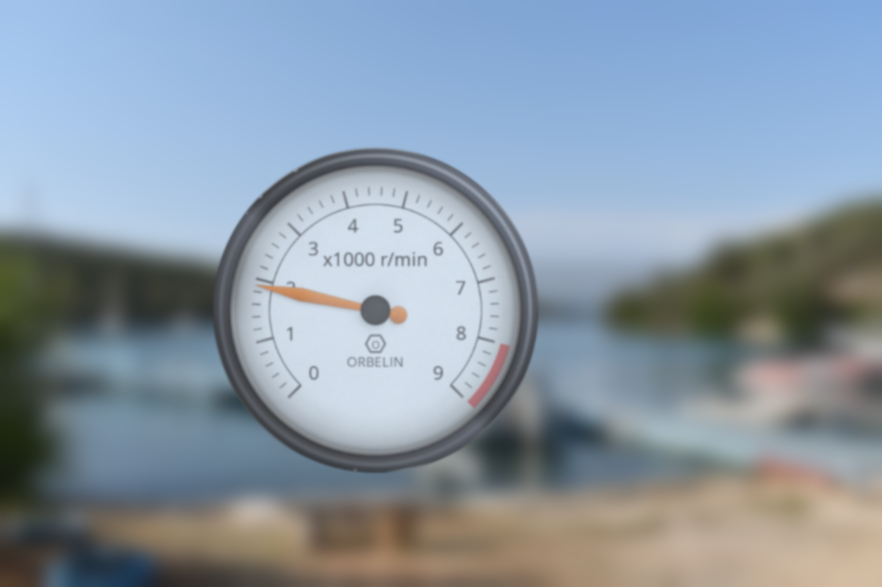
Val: 1900 rpm
